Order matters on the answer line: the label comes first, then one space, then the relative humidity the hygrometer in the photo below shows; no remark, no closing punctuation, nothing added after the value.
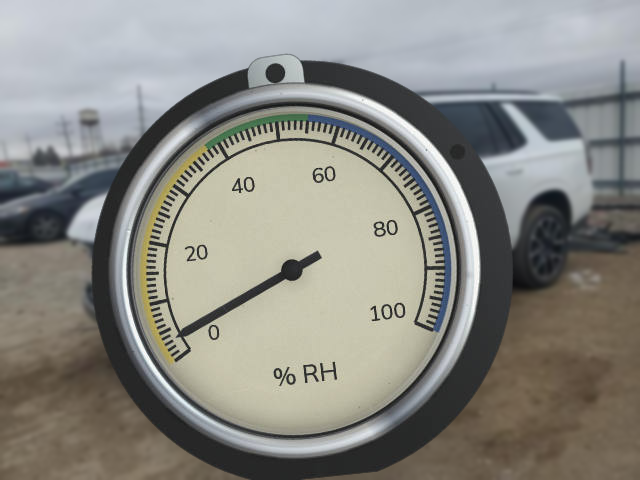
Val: 3 %
